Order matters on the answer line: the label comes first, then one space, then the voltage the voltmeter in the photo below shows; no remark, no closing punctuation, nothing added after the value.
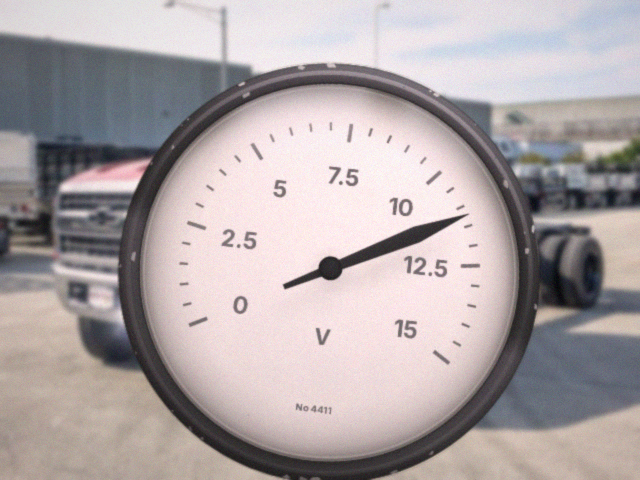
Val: 11.25 V
